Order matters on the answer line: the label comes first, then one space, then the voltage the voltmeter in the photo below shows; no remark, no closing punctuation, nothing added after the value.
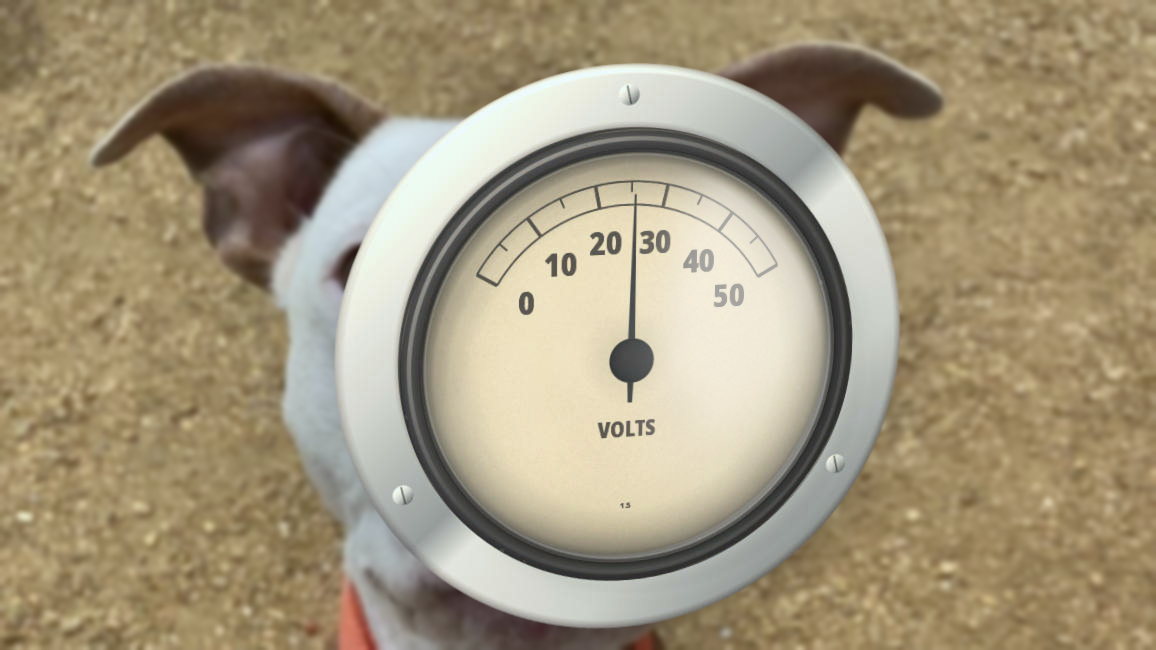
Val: 25 V
